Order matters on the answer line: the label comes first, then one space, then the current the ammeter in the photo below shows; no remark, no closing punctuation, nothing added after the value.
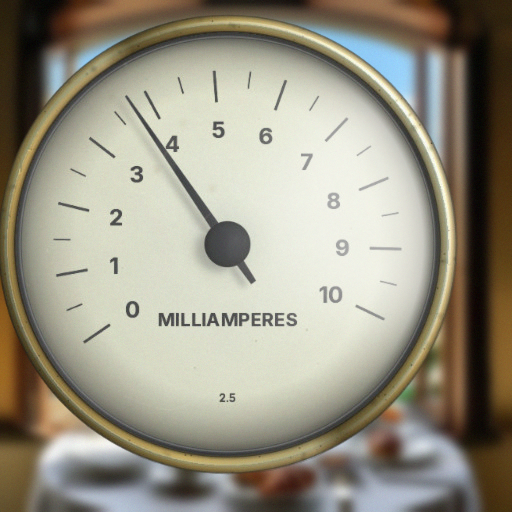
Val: 3.75 mA
